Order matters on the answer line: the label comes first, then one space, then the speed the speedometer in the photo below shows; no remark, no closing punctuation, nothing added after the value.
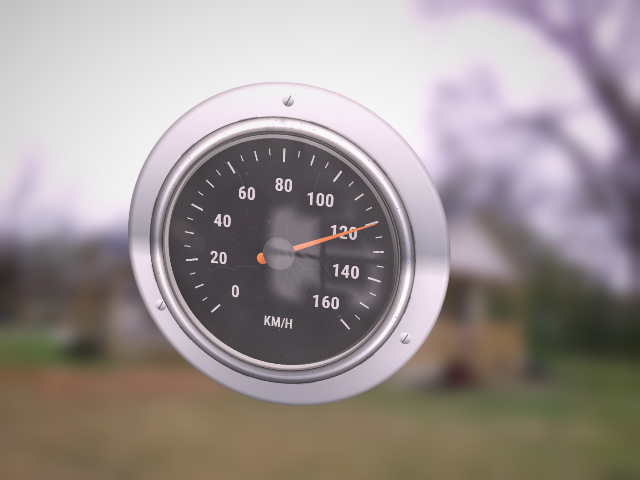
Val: 120 km/h
